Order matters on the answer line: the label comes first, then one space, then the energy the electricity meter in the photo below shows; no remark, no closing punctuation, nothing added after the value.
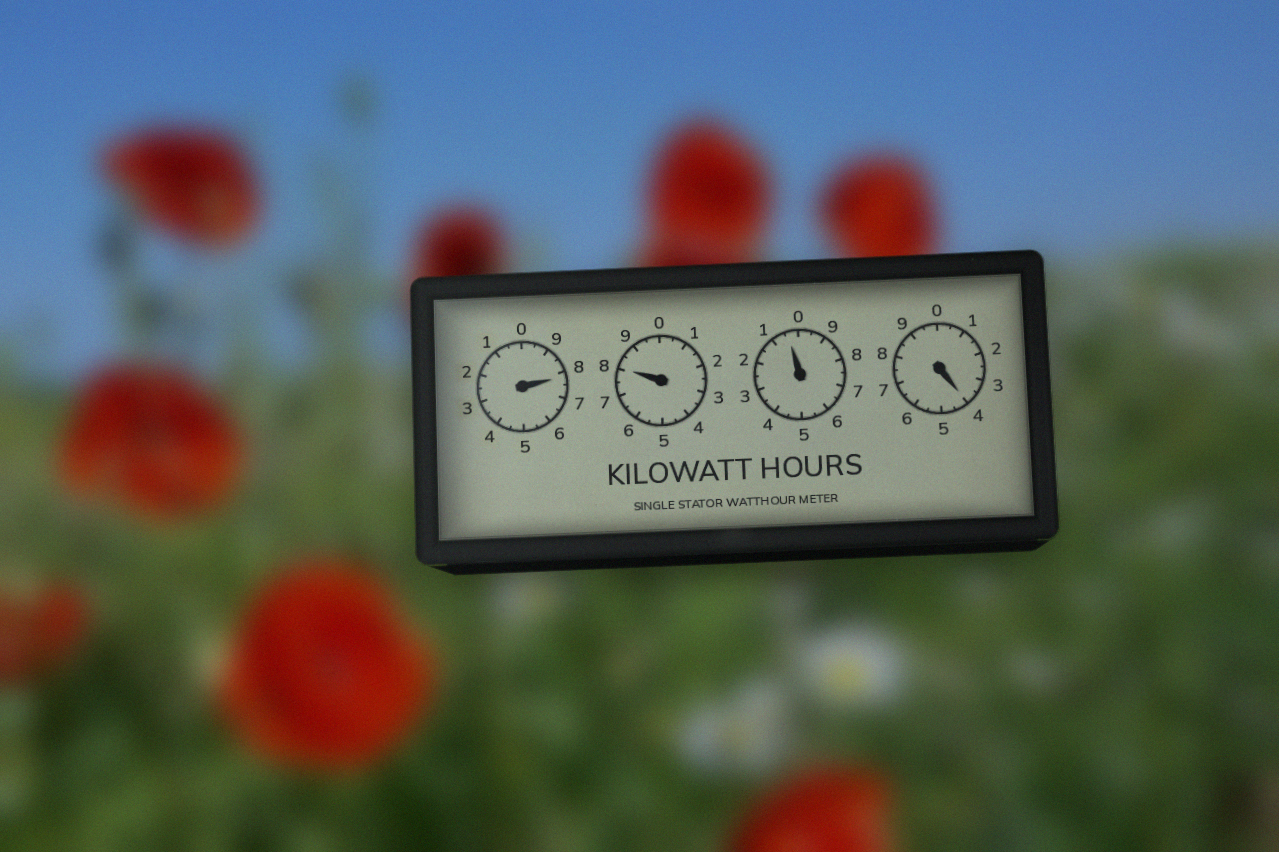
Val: 7804 kWh
